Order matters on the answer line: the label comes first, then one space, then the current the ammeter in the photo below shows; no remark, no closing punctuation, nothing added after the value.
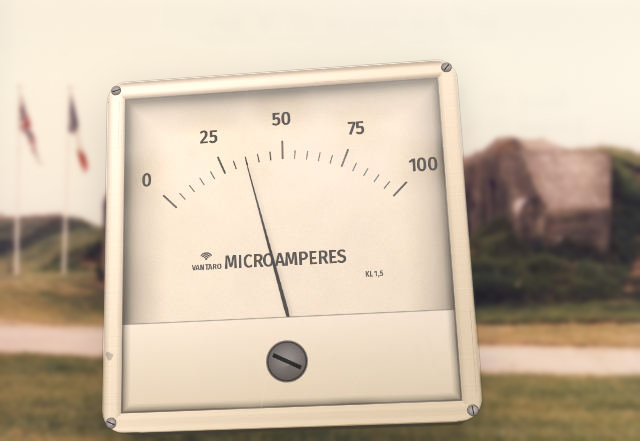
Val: 35 µA
